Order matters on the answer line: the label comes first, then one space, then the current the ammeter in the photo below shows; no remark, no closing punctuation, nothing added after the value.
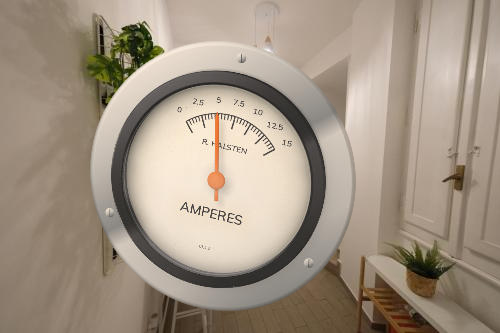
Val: 5 A
